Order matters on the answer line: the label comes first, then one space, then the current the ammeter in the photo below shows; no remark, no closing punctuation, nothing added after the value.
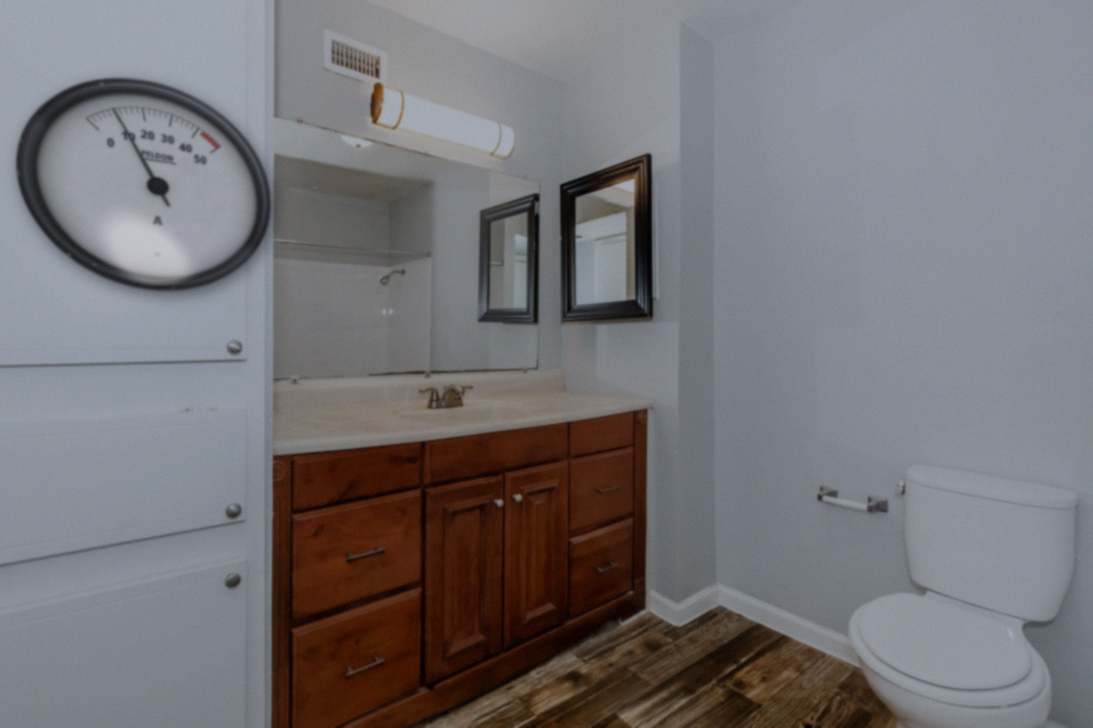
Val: 10 A
